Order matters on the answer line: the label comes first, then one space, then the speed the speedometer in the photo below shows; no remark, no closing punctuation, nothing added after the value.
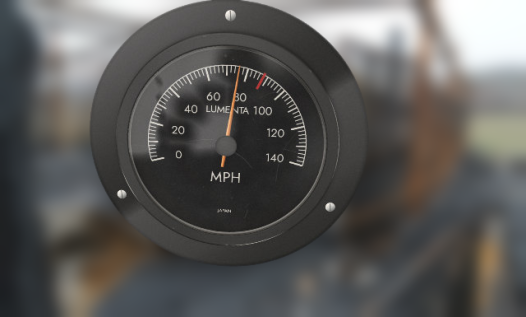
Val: 76 mph
